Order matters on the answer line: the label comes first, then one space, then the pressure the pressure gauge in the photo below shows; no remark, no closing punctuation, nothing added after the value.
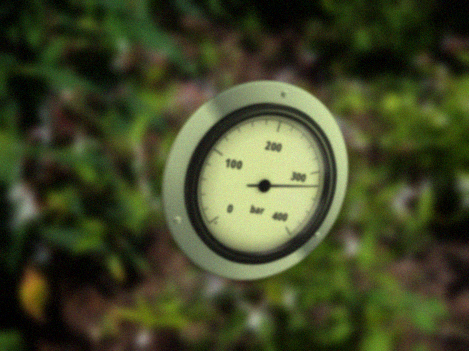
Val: 320 bar
